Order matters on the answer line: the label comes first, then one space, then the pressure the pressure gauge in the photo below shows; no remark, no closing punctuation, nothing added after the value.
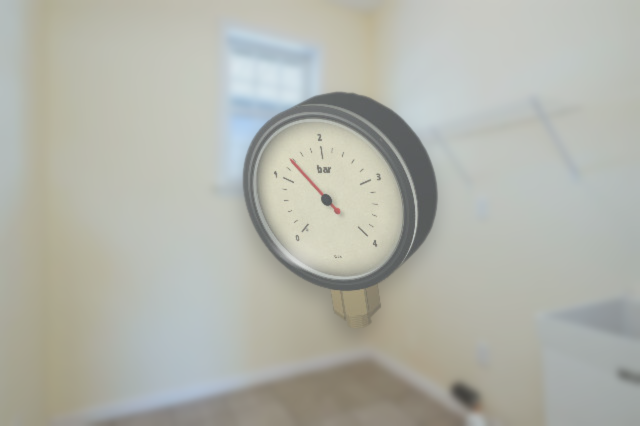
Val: 1.4 bar
